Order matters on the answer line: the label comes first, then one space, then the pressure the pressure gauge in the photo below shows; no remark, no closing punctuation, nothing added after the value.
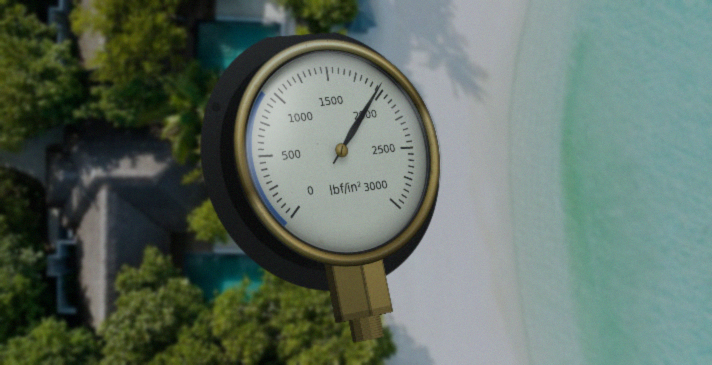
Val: 1950 psi
